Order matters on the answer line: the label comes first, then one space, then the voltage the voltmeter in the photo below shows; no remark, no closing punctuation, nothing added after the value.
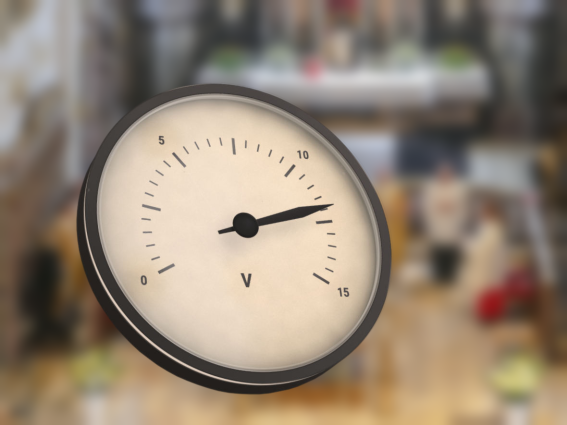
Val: 12 V
